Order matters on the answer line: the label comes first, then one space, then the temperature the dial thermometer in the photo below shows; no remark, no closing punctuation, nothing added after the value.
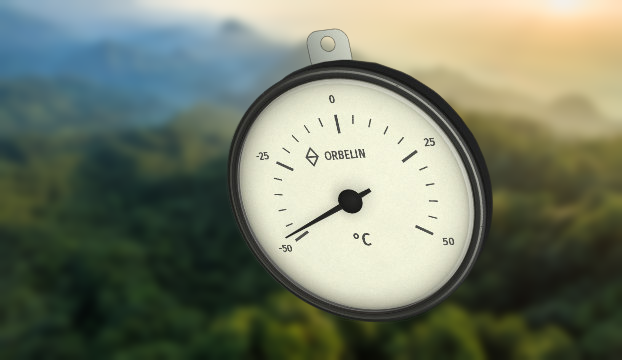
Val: -47.5 °C
